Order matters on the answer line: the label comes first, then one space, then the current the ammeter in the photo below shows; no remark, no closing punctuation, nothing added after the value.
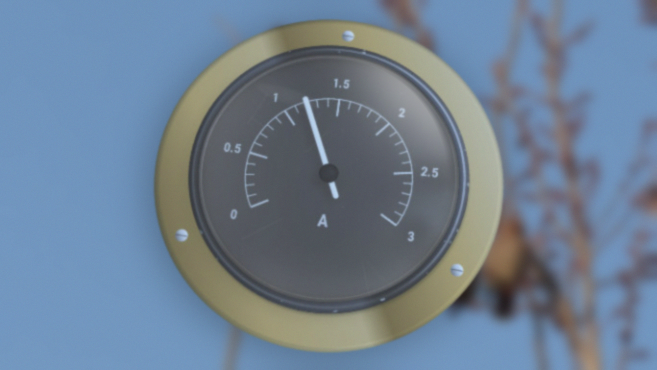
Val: 1.2 A
